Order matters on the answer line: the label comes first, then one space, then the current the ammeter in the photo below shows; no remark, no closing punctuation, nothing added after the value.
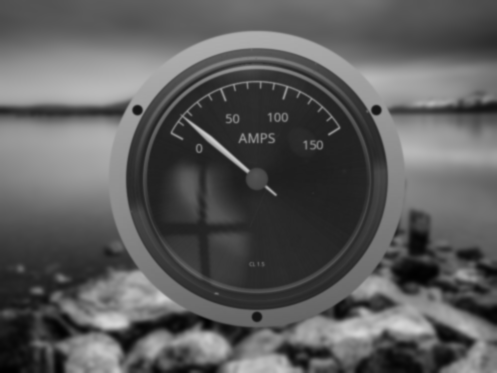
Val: 15 A
